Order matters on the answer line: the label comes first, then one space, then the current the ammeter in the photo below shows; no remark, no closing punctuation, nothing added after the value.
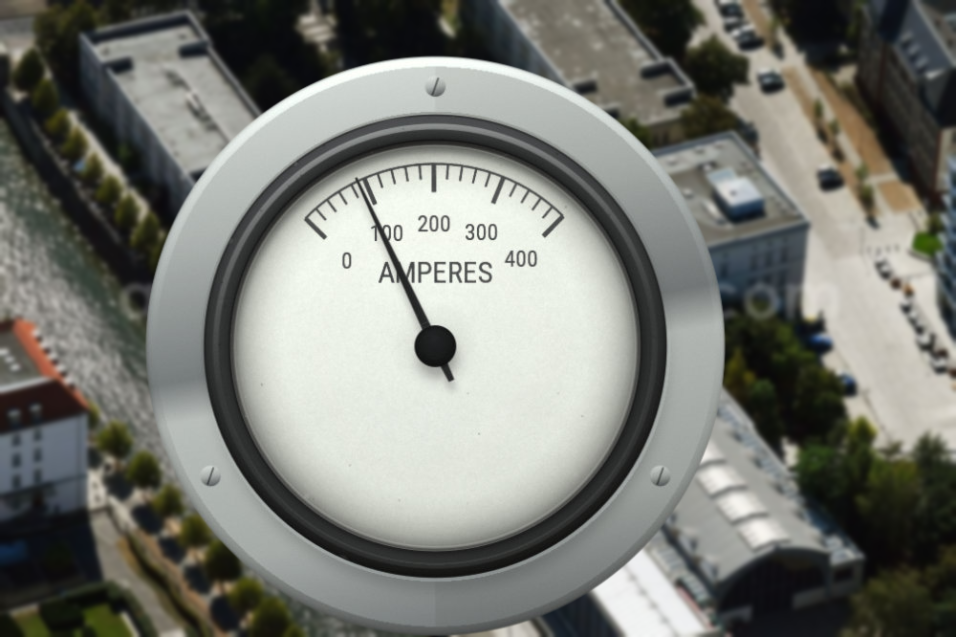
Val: 90 A
